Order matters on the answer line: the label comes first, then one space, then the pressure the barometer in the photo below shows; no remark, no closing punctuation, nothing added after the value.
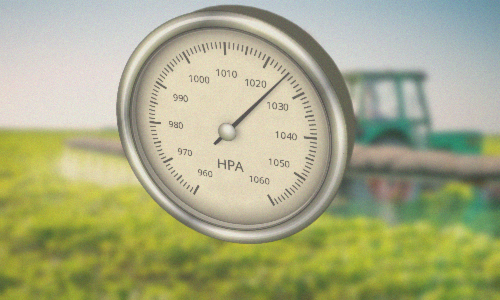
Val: 1025 hPa
